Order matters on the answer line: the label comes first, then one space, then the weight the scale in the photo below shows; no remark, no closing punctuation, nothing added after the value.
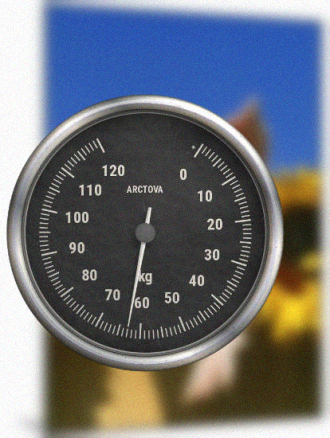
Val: 63 kg
